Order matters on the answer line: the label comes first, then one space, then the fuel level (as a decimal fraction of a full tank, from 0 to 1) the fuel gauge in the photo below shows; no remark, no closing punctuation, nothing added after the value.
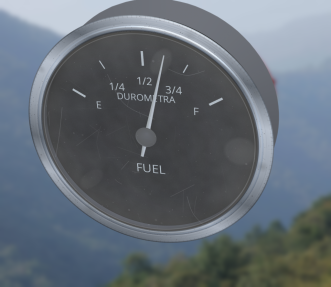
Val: 0.625
